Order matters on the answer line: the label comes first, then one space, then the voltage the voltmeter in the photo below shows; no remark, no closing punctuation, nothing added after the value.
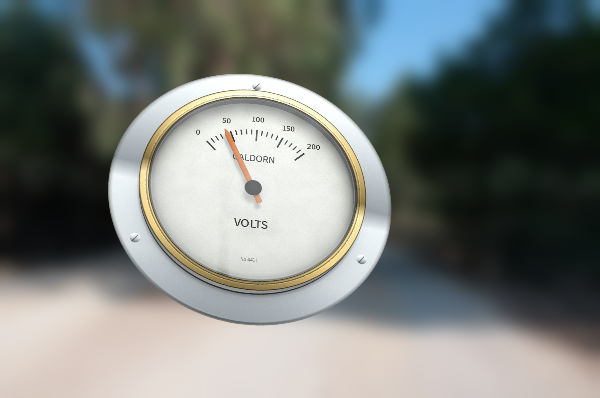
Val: 40 V
